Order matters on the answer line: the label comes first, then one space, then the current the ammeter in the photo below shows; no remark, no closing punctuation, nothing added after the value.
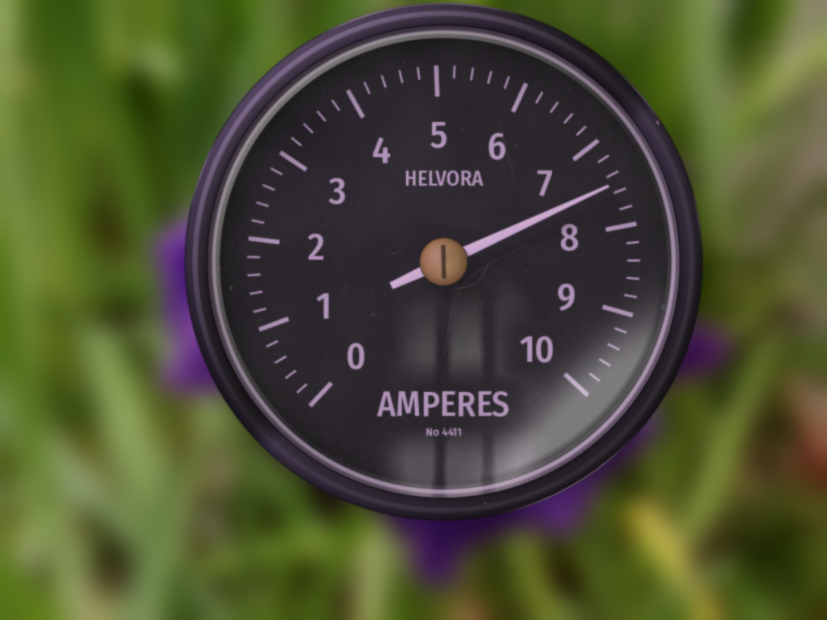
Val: 7.5 A
